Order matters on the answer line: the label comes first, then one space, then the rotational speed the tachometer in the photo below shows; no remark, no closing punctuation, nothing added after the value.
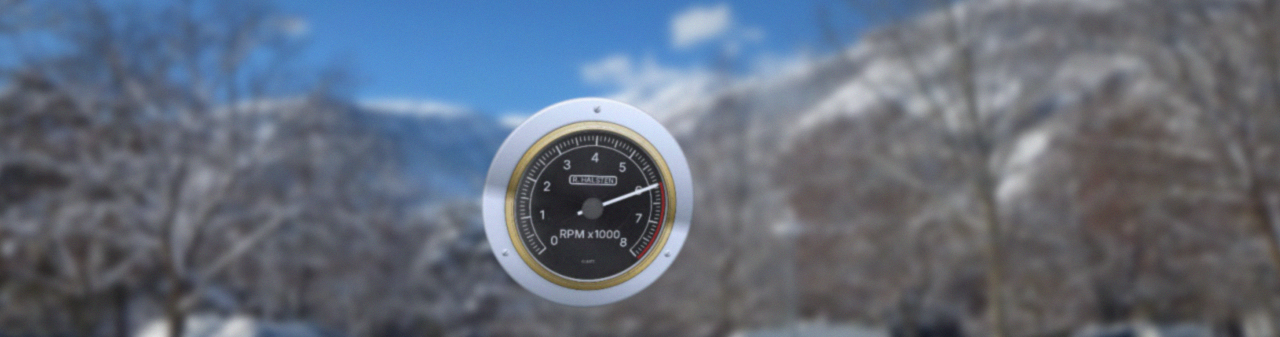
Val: 6000 rpm
